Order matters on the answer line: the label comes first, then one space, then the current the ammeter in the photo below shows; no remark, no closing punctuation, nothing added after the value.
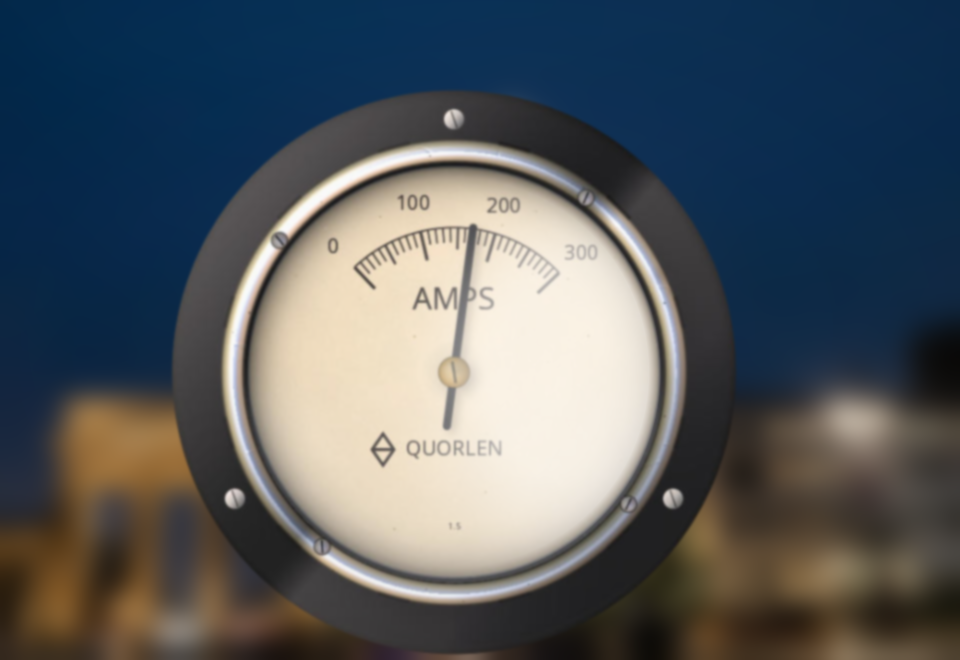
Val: 170 A
